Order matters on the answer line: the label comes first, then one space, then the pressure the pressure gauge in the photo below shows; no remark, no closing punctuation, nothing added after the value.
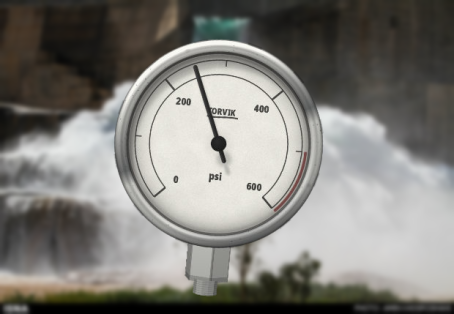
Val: 250 psi
